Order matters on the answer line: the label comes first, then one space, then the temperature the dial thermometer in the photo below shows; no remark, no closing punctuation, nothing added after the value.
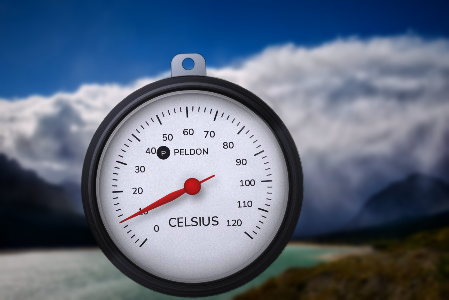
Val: 10 °C
